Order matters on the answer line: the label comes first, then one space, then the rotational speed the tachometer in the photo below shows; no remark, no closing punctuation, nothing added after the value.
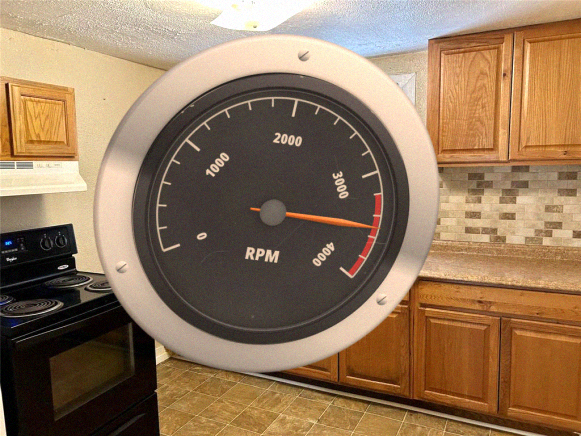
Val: 3500 rpm
